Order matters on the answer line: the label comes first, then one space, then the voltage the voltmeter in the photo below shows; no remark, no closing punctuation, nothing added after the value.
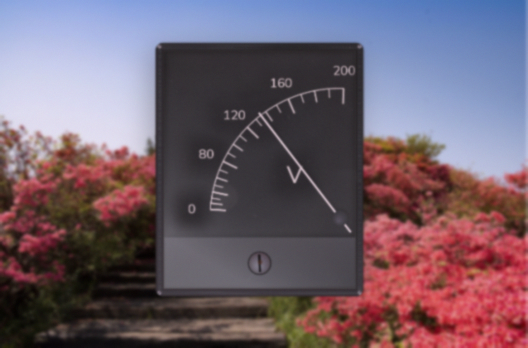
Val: 135 V
